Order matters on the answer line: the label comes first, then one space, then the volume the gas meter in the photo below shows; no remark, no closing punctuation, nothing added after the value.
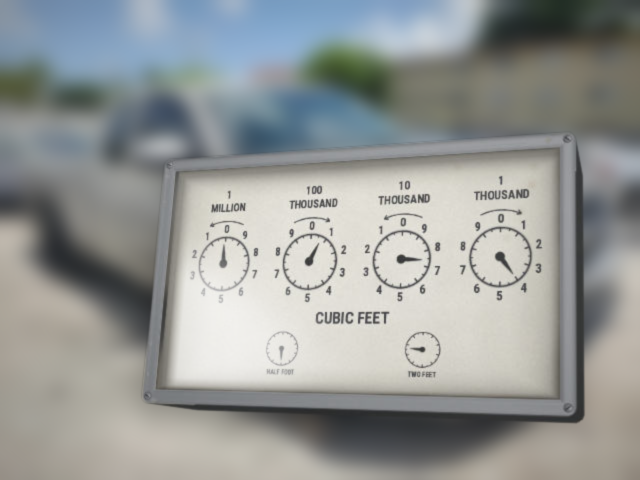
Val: 7400 ft³
